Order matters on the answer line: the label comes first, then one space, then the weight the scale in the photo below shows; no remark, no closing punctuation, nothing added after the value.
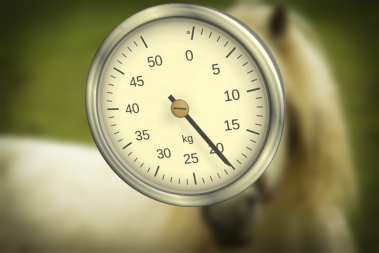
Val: 20 kg
